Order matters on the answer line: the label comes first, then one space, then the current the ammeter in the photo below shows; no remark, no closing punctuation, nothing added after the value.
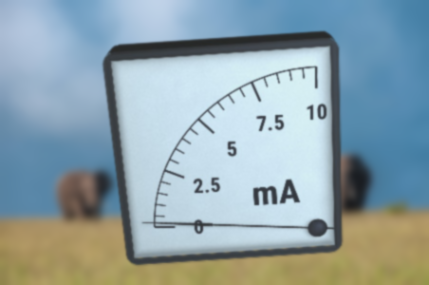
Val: 0.25 mA
